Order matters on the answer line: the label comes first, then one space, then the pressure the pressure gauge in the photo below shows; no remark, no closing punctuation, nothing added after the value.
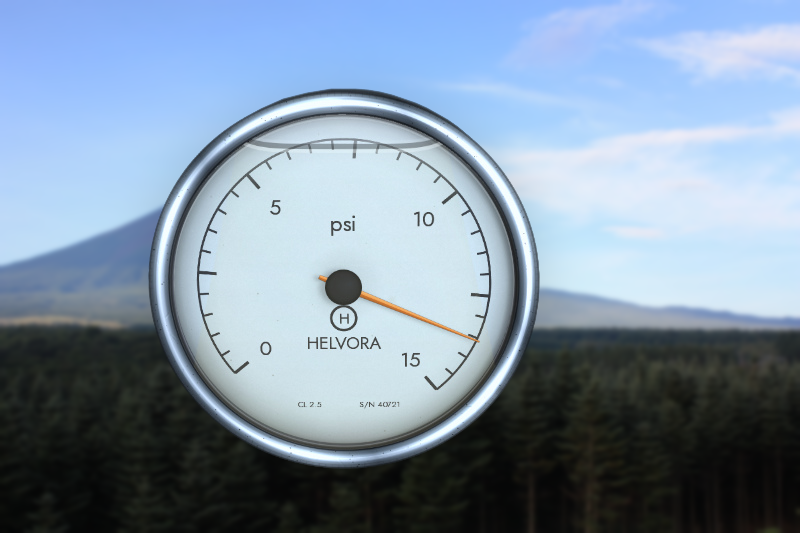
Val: 13.5 psi
